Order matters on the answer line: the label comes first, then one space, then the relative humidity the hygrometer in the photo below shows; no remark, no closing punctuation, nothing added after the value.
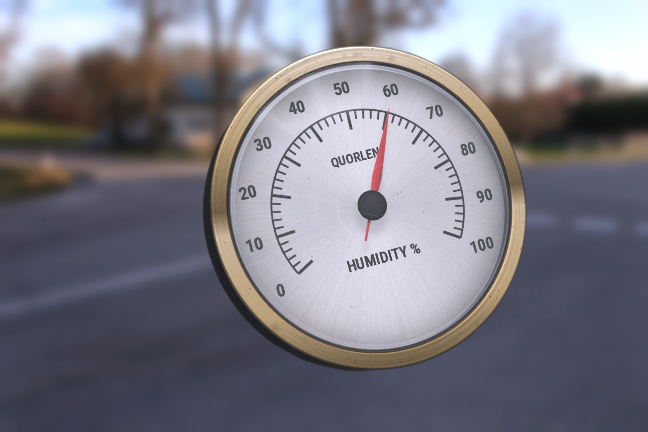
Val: 60 %
